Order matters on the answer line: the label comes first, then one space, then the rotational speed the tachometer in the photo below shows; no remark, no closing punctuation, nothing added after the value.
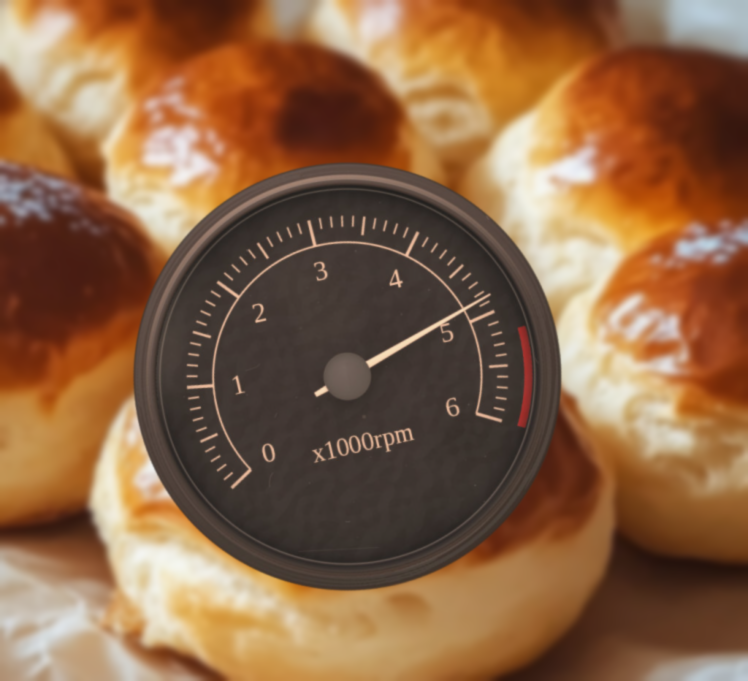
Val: 4850 rpm
